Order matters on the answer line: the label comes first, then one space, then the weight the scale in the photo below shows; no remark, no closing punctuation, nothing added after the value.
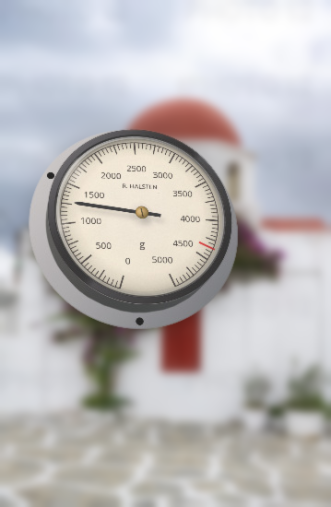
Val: 1250 g
